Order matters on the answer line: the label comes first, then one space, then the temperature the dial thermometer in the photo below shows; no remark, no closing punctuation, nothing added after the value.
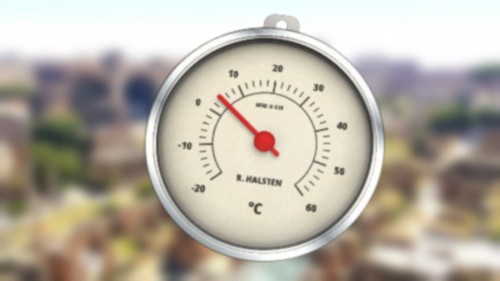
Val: 4 °C
